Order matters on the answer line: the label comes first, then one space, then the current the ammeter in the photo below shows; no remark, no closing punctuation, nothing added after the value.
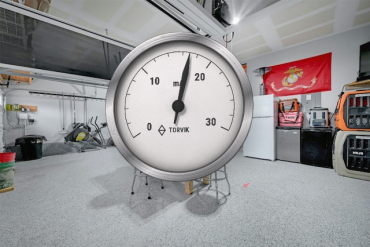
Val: 17 mA
